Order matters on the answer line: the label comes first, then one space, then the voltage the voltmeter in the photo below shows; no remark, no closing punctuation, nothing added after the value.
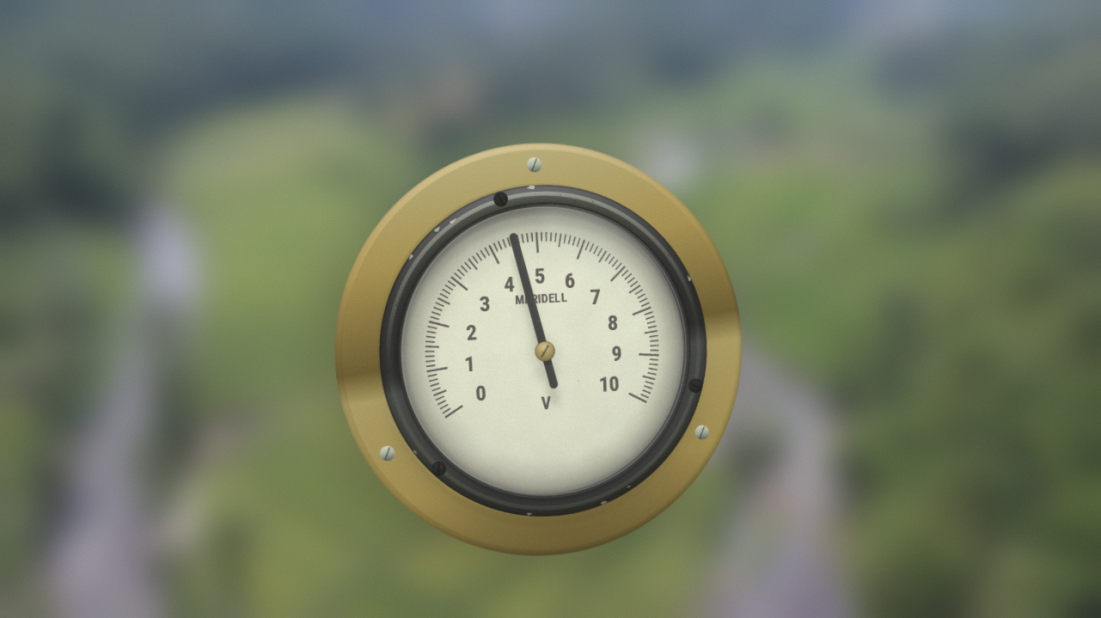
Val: 4.5 V
